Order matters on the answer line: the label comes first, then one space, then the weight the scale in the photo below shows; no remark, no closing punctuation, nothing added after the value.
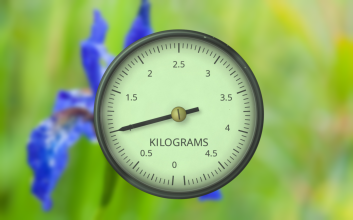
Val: 1 kg
